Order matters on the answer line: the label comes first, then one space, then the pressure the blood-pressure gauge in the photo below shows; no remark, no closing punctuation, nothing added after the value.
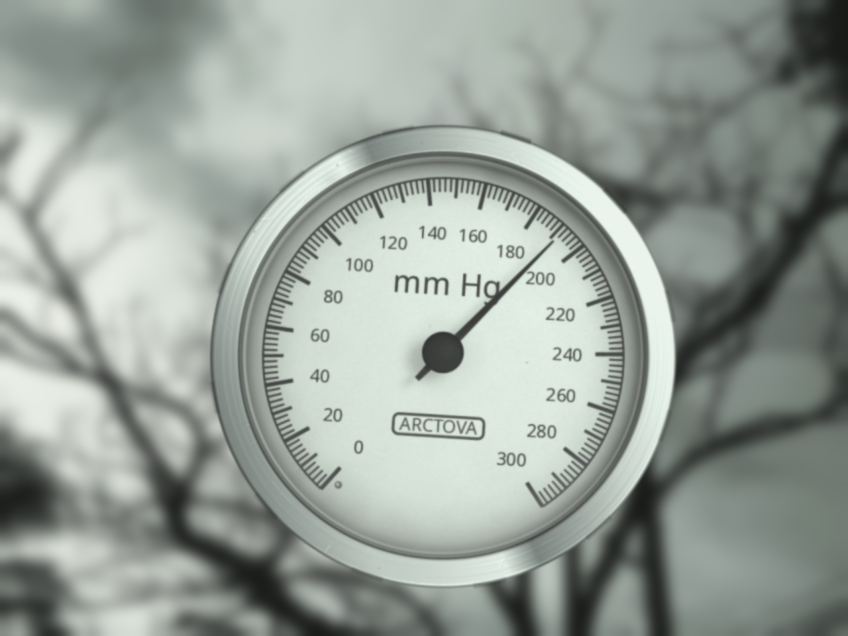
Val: 192 mmHg
